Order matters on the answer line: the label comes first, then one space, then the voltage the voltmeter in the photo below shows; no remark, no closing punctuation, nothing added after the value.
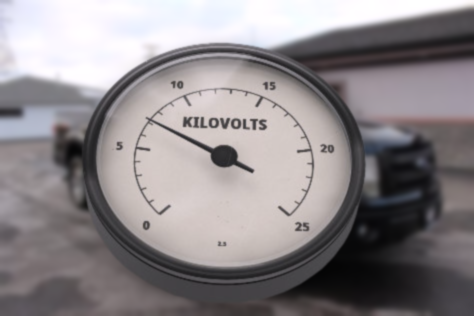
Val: 7 kV
